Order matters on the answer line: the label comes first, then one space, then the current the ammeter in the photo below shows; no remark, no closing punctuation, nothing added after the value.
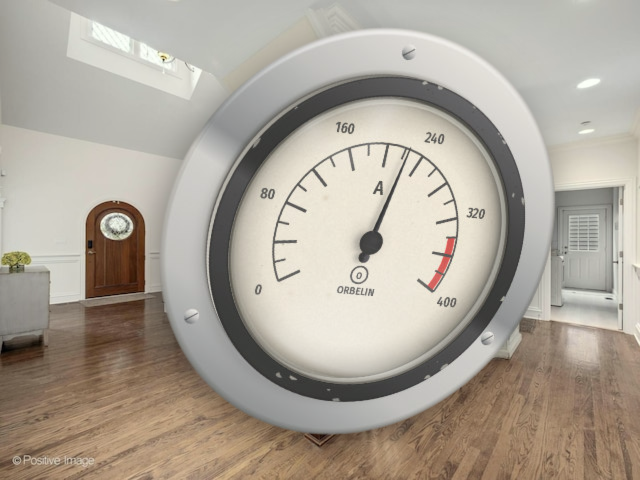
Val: 220 A
